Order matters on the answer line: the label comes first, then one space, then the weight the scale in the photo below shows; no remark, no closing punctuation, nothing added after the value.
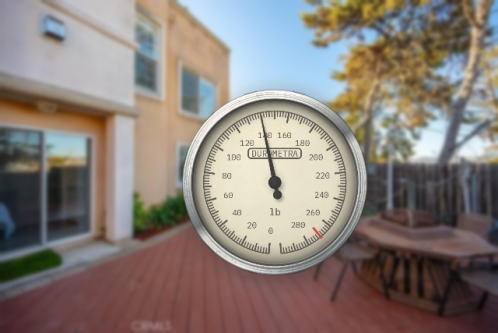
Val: 140 lb
